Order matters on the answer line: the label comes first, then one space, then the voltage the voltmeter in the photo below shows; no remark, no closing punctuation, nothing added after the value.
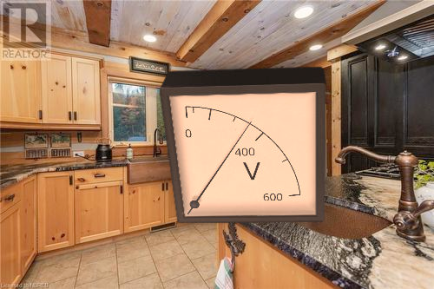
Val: 350 V
